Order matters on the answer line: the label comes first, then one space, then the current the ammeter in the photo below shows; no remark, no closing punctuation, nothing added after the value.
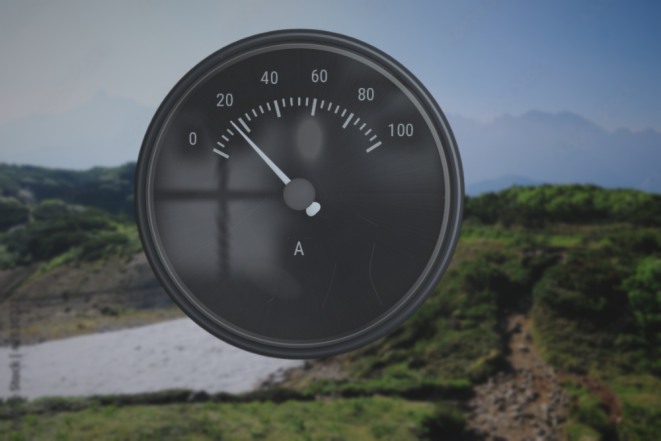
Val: 16 A
